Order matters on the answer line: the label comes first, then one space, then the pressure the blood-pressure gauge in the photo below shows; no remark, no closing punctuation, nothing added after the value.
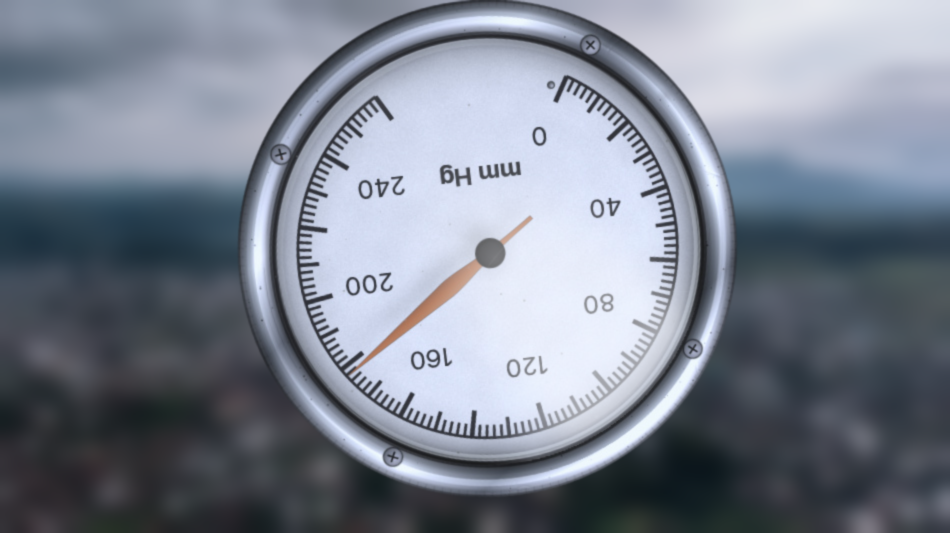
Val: 178 mmHg
